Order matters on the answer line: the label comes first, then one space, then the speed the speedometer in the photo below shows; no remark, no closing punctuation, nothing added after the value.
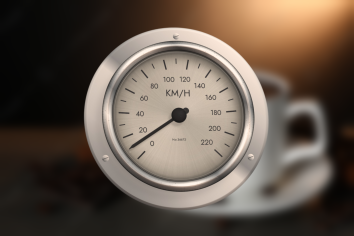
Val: 10 km/h
